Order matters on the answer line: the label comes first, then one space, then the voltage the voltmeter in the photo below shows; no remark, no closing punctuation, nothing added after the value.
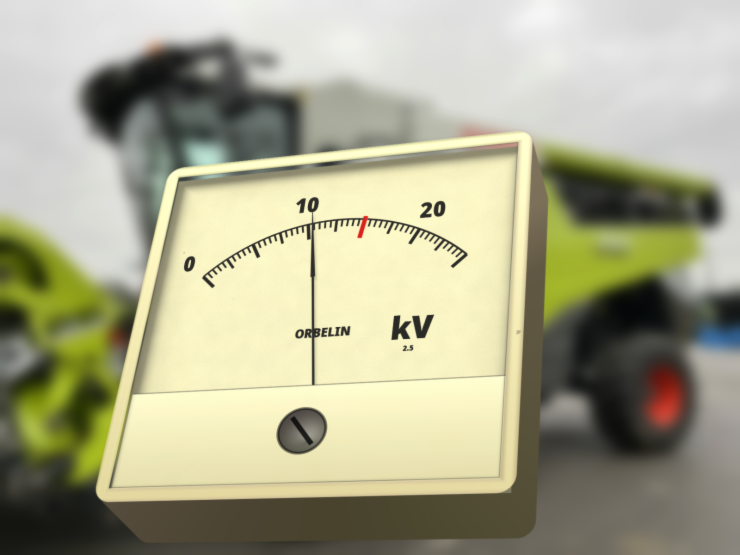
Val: 10.5 kV
